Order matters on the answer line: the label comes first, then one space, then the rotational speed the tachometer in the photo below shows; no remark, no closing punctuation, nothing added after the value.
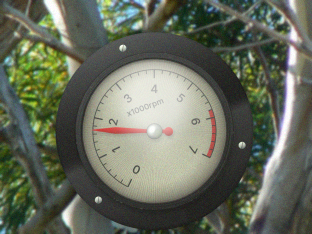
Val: 1700 rpm
